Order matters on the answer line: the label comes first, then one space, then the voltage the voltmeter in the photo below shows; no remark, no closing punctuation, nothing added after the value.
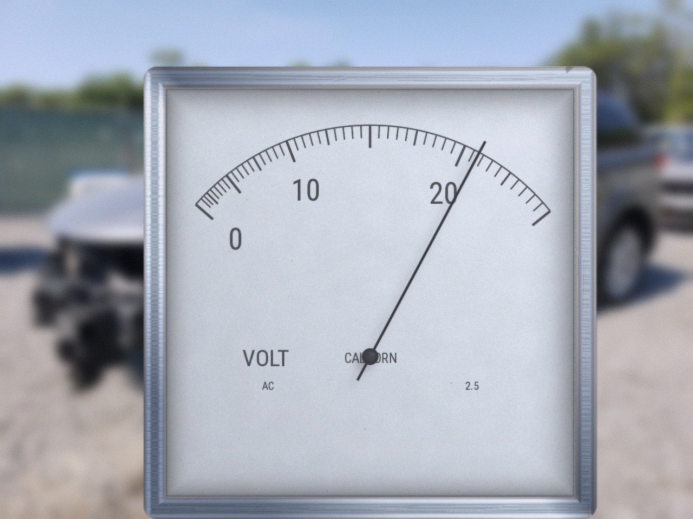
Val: 20.75 V
